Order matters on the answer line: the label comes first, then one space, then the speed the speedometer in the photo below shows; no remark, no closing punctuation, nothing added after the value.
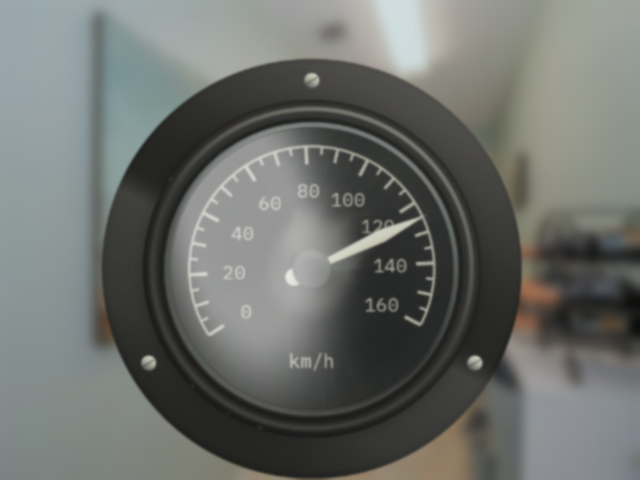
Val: 125 km/h
